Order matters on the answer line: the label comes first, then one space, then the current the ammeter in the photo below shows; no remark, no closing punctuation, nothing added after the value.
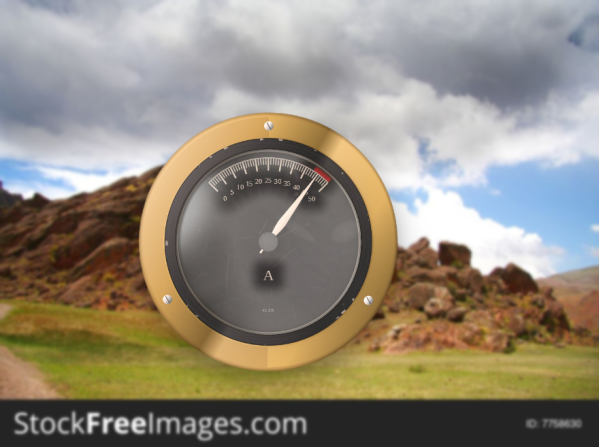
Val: 45 A
